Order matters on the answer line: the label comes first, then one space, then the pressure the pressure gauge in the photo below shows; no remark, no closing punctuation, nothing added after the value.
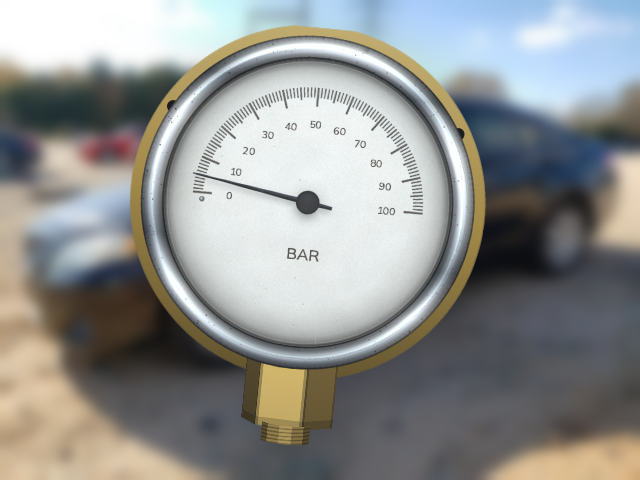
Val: 5 bar
